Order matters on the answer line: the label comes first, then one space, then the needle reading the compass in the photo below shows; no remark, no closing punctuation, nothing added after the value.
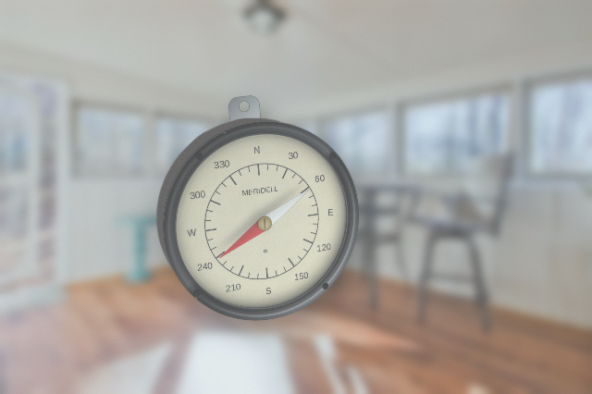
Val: 240 °
